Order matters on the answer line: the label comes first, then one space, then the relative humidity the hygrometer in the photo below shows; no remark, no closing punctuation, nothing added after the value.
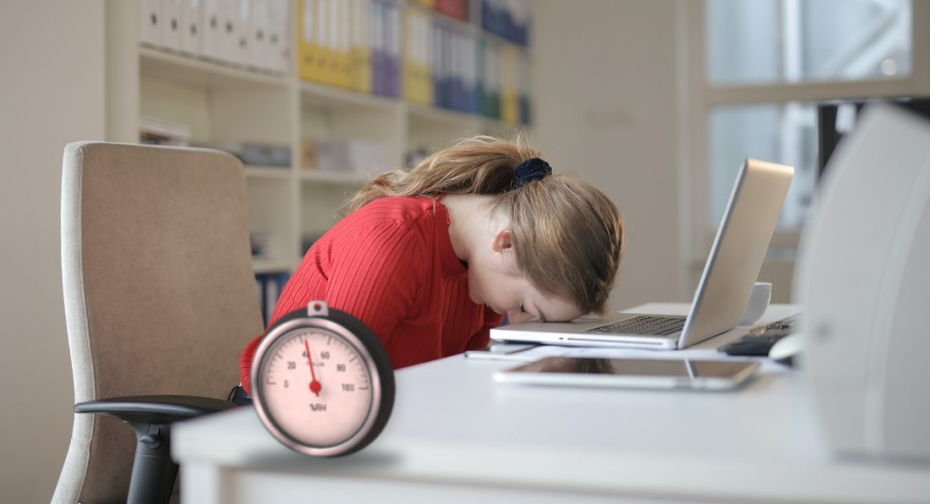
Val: 44 %
